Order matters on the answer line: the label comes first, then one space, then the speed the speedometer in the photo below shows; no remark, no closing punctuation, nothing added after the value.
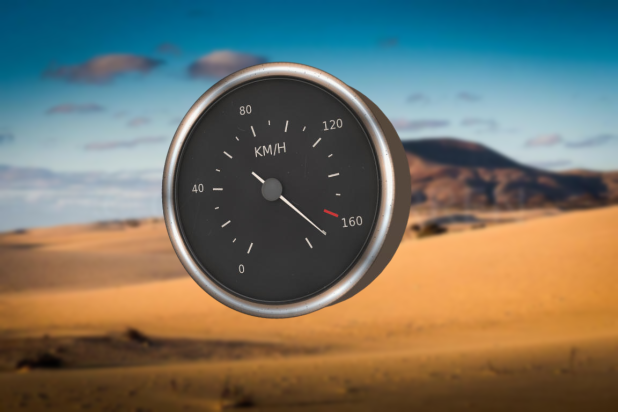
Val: 170 km/h
